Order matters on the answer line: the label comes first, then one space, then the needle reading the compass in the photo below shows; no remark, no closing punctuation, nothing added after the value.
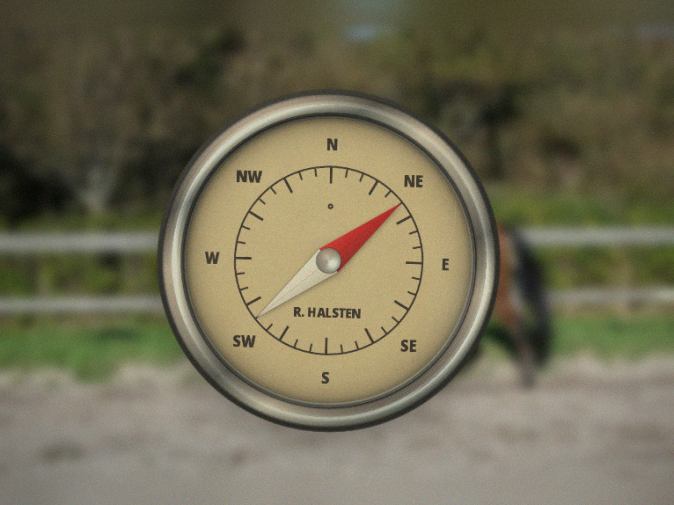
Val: 50 °
